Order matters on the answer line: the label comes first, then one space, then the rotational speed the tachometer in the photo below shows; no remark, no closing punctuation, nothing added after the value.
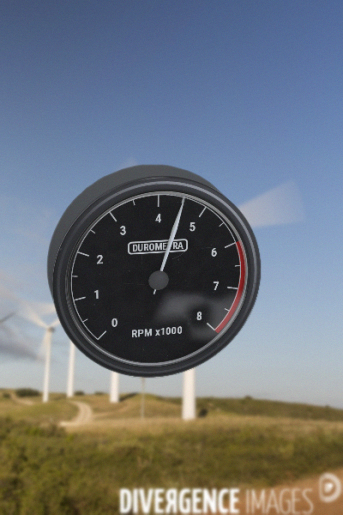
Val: 4500 rpm
